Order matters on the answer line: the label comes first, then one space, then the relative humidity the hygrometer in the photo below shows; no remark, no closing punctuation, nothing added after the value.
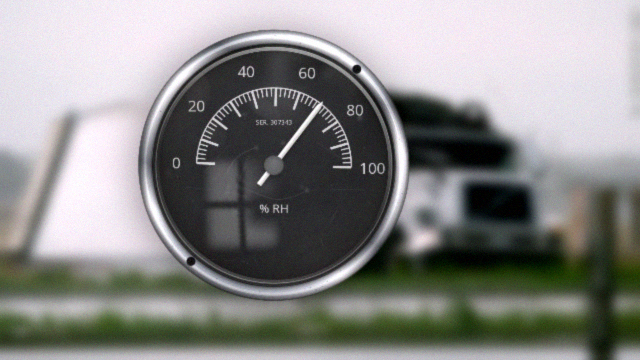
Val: 70 %
